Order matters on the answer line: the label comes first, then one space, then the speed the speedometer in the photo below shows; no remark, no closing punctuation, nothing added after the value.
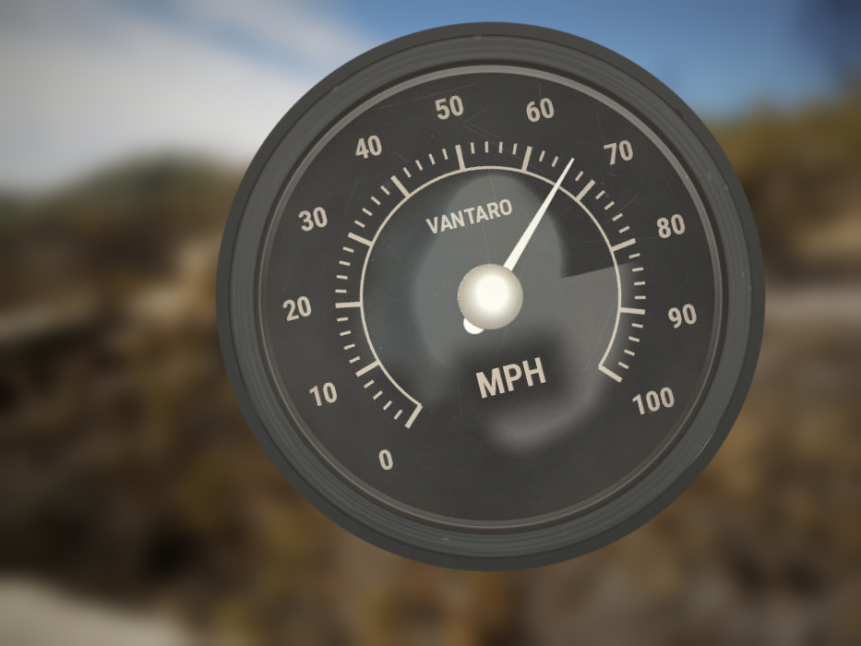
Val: 66 mph
